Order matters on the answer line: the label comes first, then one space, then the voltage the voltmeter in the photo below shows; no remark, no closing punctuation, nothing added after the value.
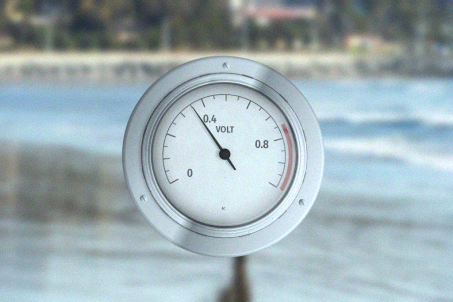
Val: 0.35 V
